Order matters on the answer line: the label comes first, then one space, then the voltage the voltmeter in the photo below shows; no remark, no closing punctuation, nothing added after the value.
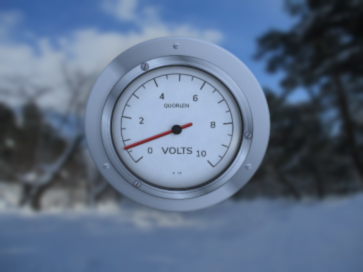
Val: 0.75 V
